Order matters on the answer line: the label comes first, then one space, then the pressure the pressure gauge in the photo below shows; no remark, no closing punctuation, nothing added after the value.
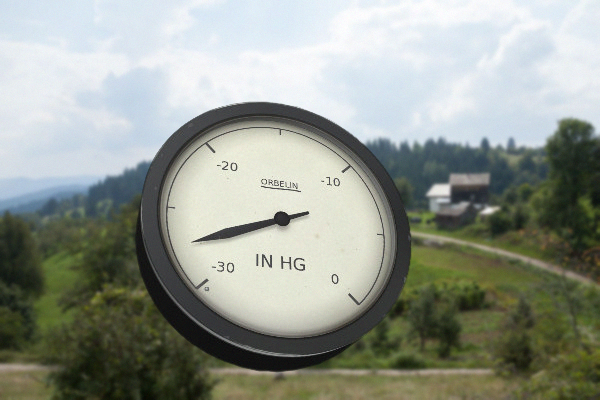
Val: -27.5 inHg
